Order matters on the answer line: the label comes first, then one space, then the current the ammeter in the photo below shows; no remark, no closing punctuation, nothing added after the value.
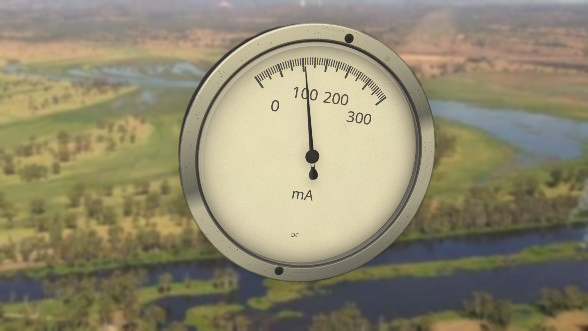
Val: 100 mA
